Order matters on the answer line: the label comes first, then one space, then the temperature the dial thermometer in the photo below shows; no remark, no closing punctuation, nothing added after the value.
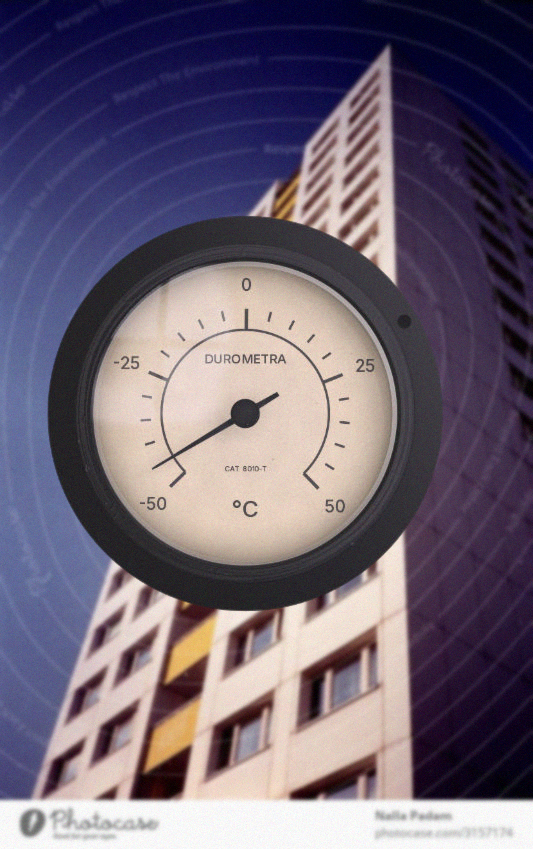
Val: -45 °C
